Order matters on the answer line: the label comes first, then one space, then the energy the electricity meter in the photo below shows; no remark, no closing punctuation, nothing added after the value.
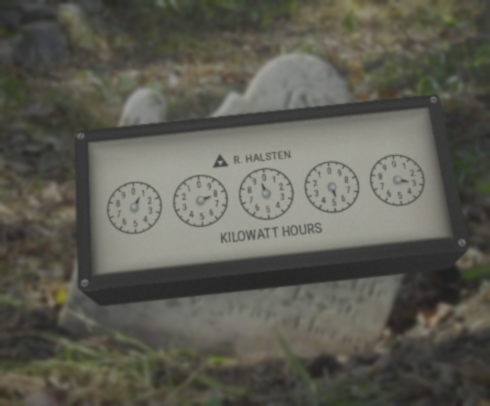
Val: 7953 kWh
